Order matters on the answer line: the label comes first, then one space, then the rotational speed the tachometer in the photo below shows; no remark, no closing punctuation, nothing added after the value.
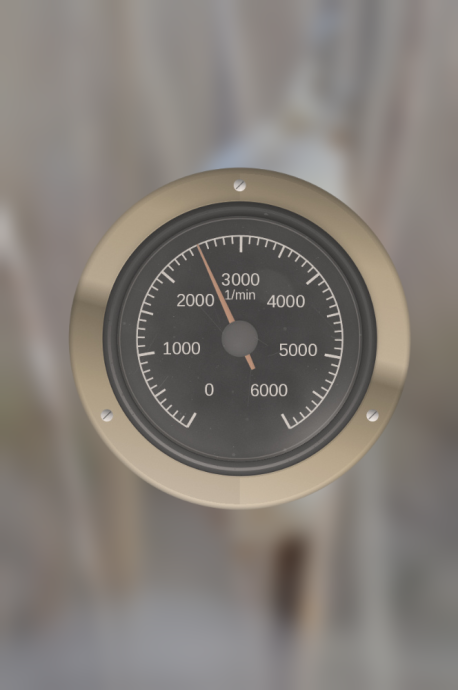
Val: 2500 rpm
